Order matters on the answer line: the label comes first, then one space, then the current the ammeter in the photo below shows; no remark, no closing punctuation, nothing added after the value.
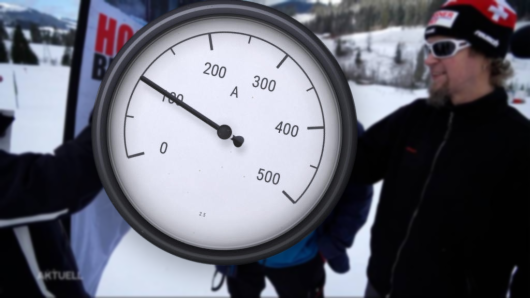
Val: 100 A
